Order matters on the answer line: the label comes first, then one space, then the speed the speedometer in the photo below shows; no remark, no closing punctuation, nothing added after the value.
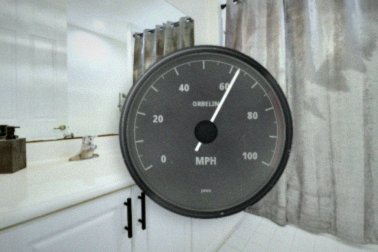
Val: 62.5 mph
